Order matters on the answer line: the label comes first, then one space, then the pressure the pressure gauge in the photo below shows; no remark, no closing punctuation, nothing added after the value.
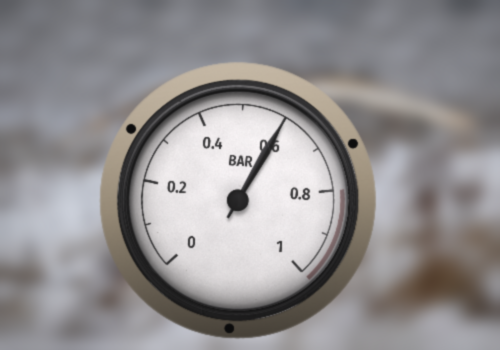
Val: 0.6 bar
